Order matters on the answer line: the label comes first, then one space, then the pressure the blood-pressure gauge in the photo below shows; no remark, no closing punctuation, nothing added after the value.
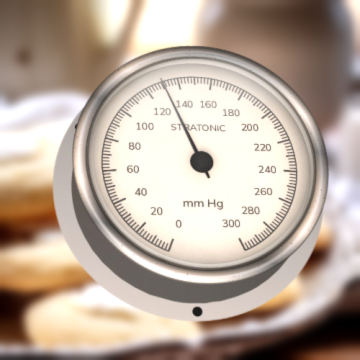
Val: 130 mmHg
